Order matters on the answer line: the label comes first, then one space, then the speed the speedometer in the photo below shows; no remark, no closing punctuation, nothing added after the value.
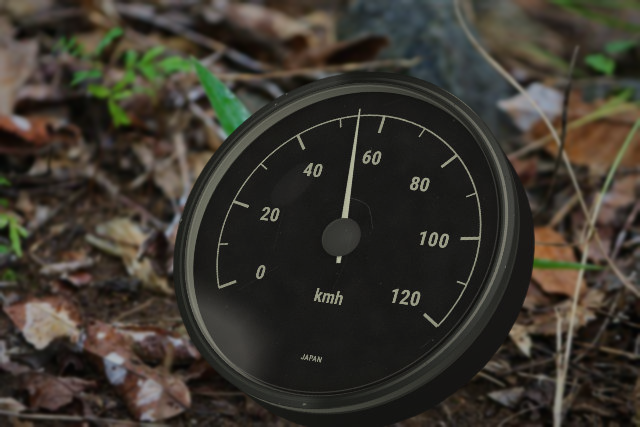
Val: 55 km/h
